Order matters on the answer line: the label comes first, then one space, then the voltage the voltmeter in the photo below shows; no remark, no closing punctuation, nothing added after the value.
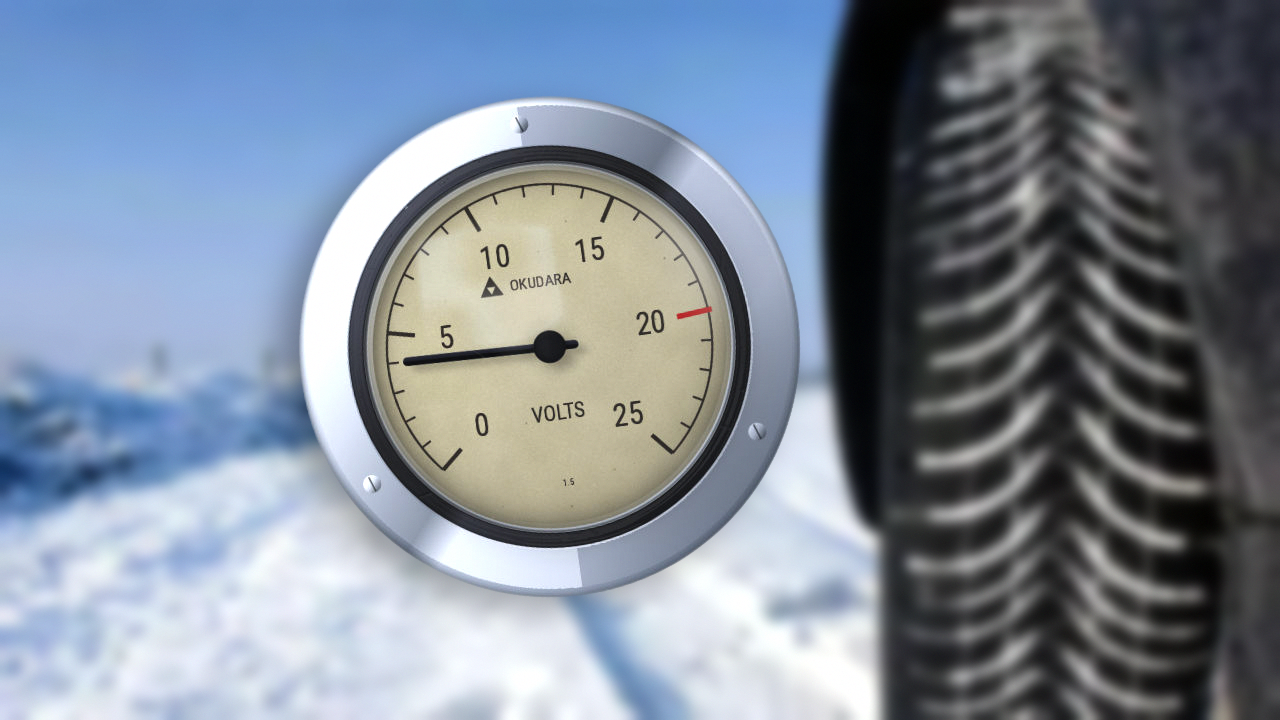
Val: 4 V
